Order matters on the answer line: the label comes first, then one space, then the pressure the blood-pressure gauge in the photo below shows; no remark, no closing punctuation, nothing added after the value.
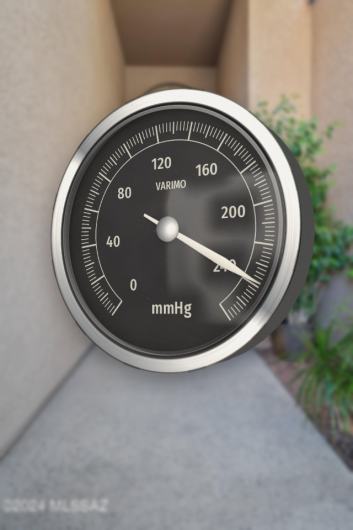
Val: 238 mmHg
